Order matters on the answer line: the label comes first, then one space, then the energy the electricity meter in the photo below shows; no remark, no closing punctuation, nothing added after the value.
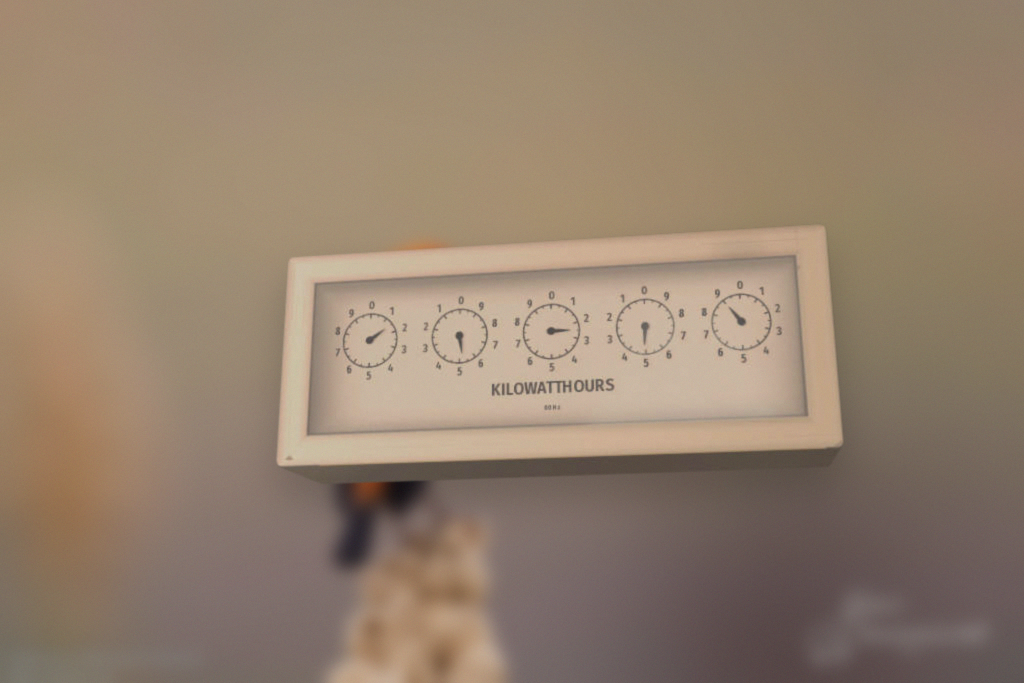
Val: 15249 kWh
